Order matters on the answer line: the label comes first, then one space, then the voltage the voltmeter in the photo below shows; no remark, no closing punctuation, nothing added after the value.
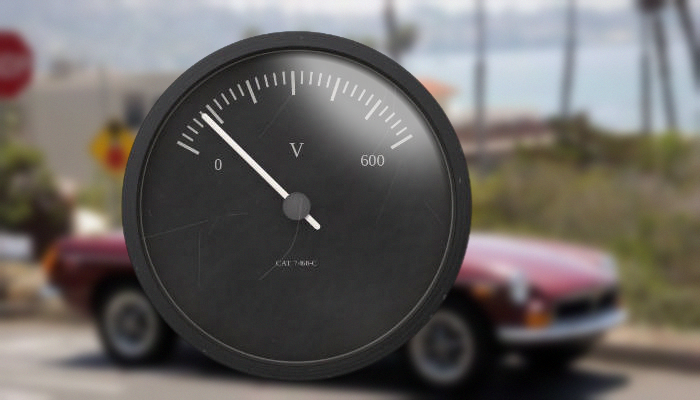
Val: 80 V
